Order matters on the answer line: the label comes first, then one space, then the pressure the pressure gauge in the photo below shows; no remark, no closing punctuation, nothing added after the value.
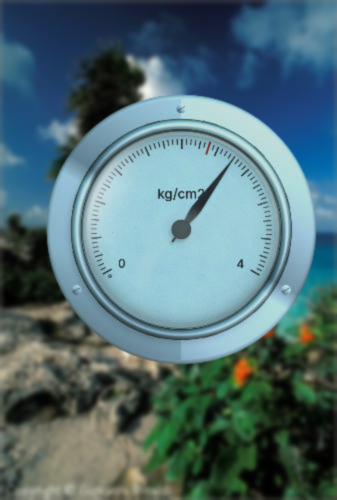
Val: 2.6 kg/cm²
